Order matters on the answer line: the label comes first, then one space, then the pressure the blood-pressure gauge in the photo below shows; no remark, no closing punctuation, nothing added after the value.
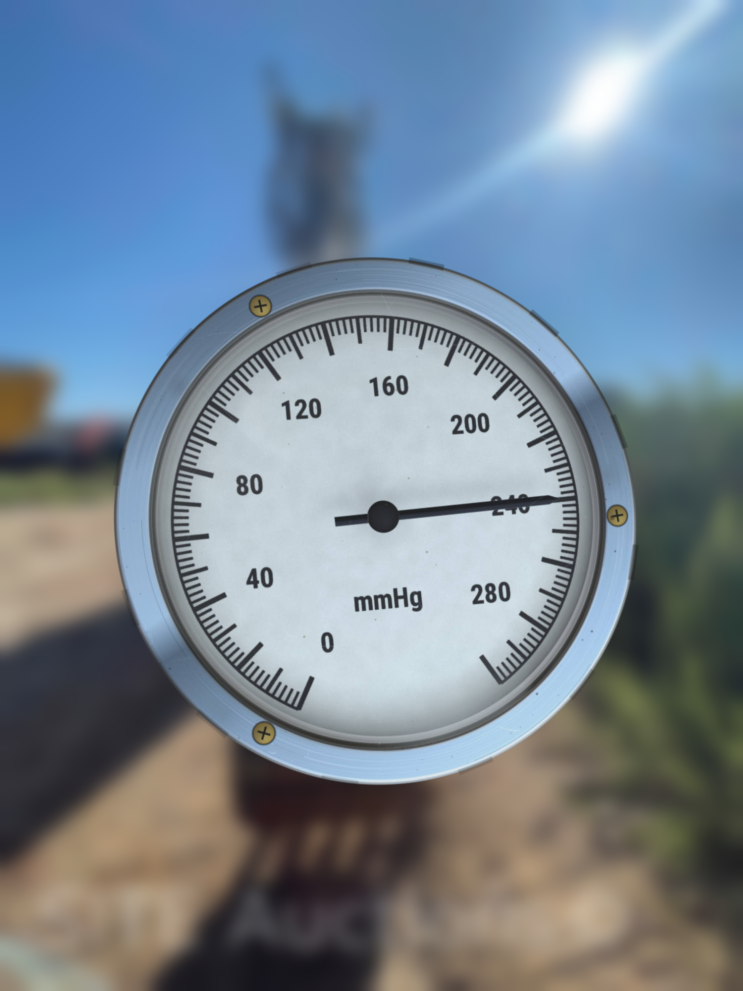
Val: 240 mmHg
